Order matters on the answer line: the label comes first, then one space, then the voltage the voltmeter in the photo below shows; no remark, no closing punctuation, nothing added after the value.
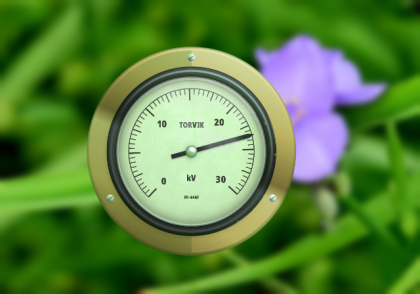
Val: 23.5 kV
